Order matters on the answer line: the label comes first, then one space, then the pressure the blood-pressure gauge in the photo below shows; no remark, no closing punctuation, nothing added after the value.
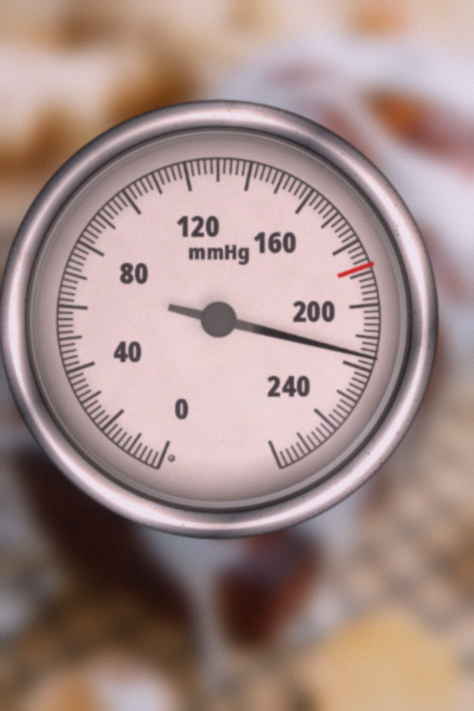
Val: 216 mmHg
